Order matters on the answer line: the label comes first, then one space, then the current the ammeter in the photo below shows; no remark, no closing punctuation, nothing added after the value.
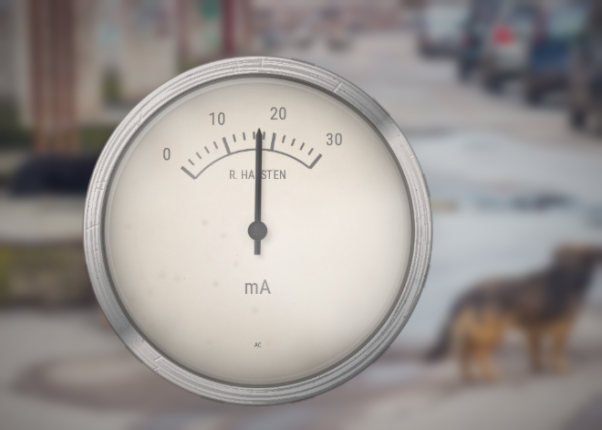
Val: 17 mA
